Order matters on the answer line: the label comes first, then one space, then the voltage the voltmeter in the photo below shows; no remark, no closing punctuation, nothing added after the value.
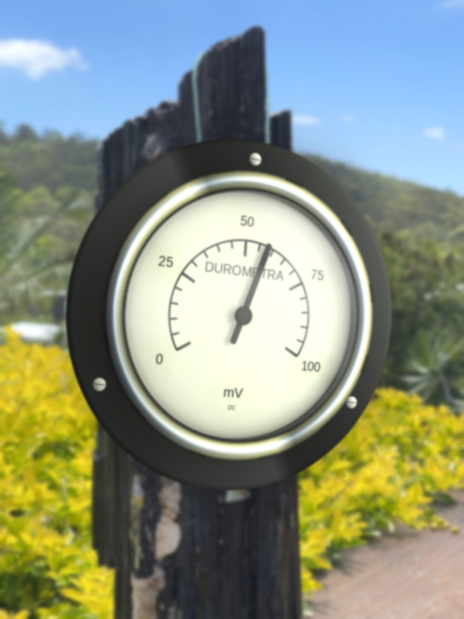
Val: 57.5 mV
